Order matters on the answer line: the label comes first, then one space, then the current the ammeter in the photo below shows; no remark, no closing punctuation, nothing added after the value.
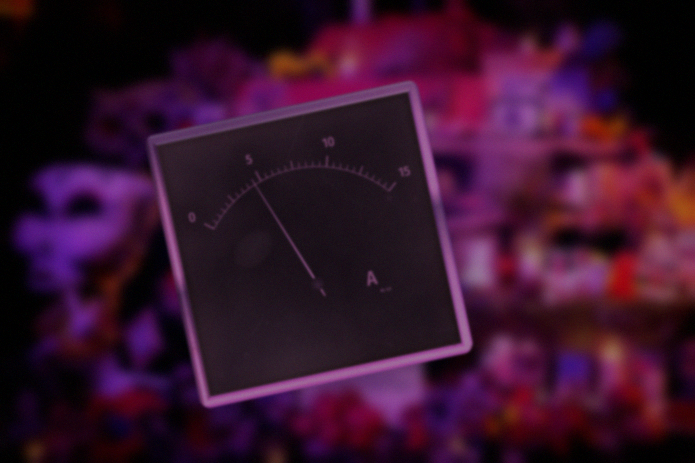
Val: 4.5 A
